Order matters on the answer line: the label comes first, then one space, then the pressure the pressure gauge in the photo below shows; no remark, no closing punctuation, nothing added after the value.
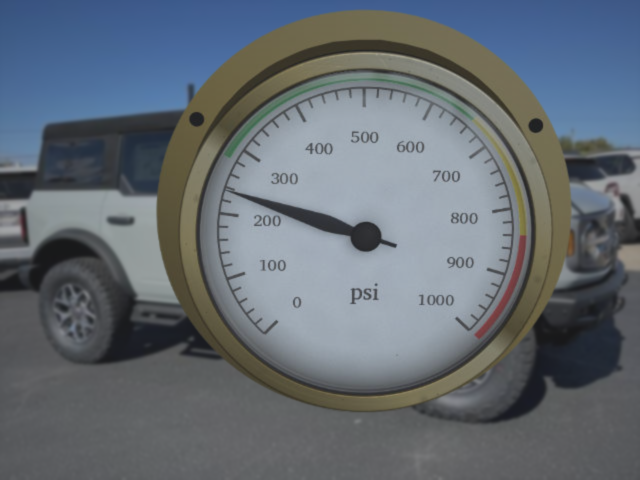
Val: 240 psi
